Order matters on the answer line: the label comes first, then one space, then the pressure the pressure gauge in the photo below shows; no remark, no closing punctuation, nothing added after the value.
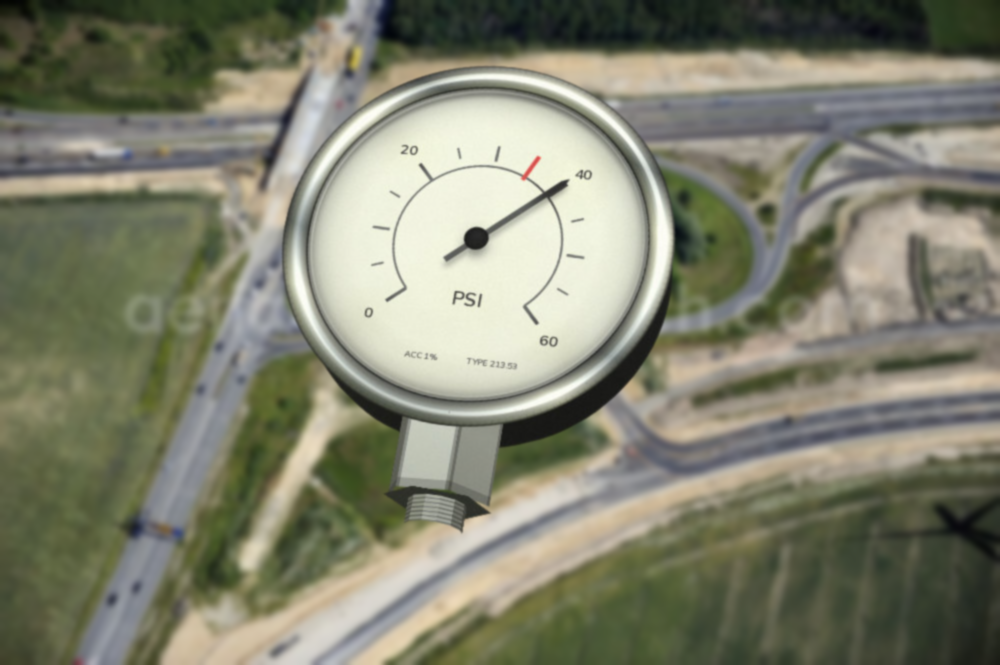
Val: 40 psi
